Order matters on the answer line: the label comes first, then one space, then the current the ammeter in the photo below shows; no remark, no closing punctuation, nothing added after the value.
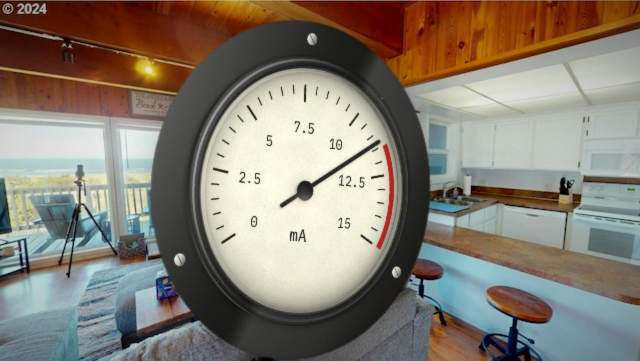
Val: 11.25 mA
